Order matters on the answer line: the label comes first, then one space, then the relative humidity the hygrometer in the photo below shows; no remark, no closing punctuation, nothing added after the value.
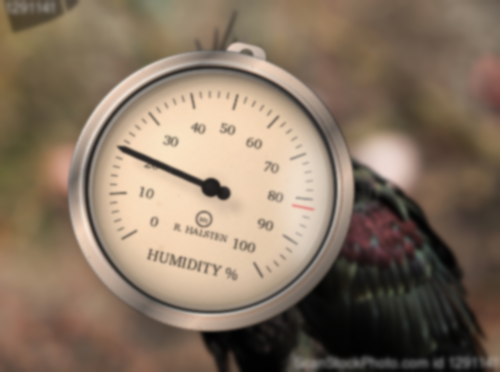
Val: 20 %
